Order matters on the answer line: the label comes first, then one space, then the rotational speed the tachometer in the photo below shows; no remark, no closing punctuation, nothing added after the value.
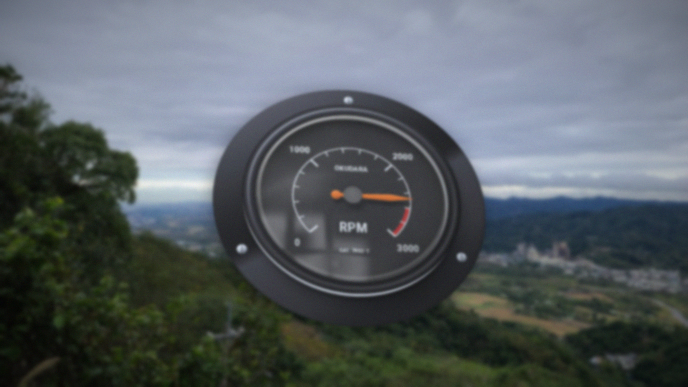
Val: 2500 rpm
